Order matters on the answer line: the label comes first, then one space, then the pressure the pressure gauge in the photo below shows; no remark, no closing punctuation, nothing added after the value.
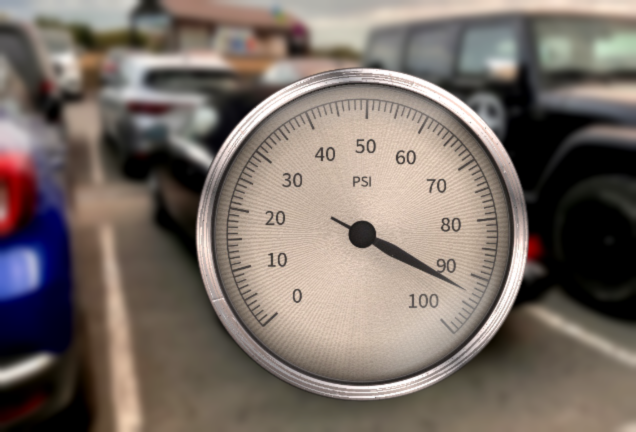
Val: 93 psi
